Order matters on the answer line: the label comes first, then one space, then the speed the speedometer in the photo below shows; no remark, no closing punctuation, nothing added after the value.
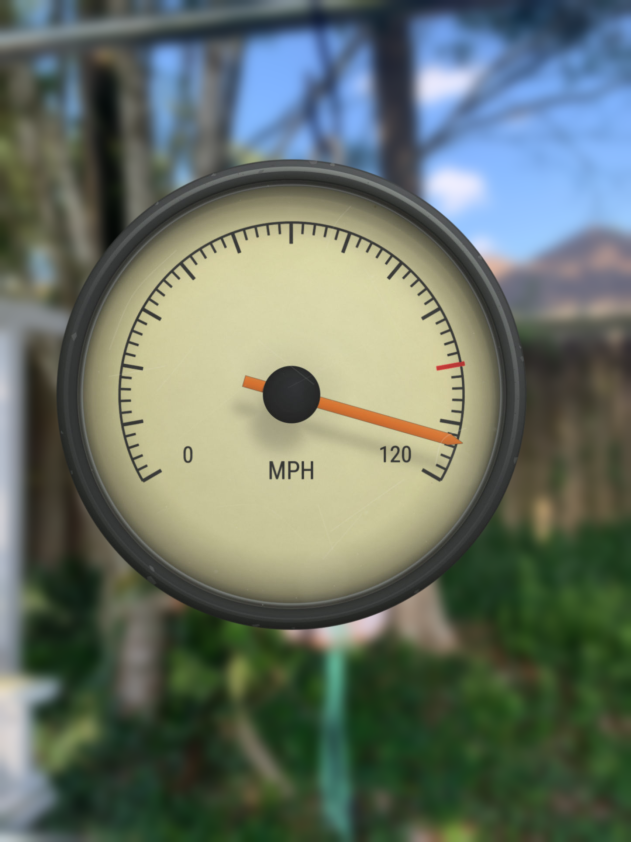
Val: 113 mph
